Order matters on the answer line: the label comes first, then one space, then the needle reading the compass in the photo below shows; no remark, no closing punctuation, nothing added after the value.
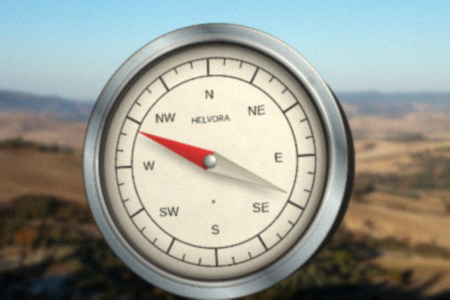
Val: 295 °
